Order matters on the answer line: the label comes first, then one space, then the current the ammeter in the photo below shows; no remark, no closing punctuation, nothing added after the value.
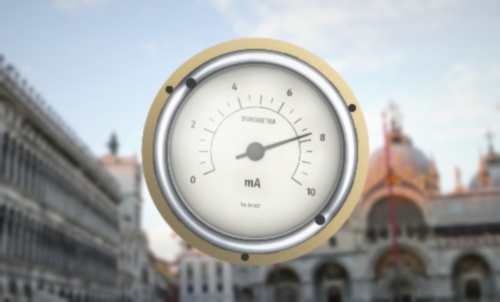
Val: 7.75 mA
